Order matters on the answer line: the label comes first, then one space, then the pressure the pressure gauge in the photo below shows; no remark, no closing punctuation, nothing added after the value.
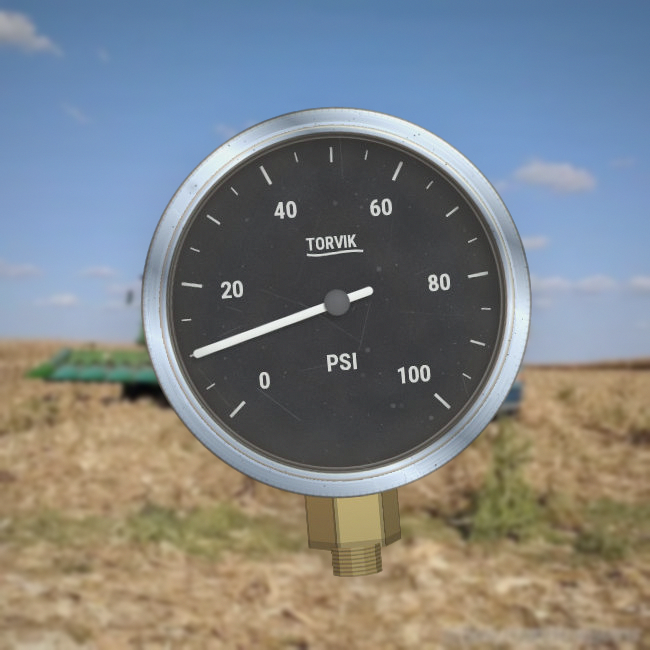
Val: 10 psi
